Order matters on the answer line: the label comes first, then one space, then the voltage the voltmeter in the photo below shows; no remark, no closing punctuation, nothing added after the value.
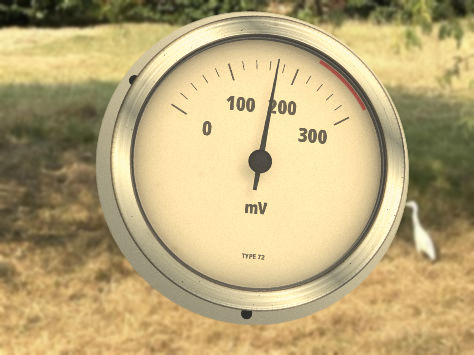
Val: 170 mV
